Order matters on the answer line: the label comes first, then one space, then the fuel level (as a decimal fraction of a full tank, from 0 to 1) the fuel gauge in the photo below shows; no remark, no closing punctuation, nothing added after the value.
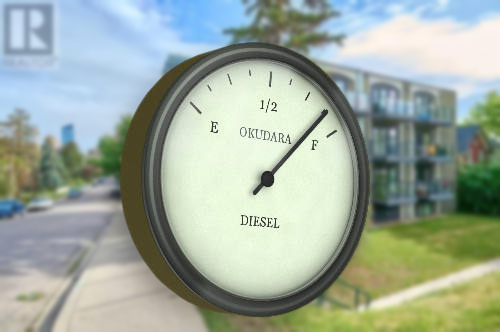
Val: 0.875
